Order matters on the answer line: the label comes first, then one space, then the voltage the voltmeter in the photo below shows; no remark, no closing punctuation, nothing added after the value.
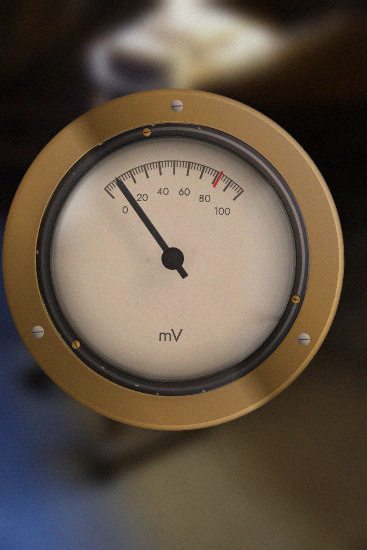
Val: 10 mV
